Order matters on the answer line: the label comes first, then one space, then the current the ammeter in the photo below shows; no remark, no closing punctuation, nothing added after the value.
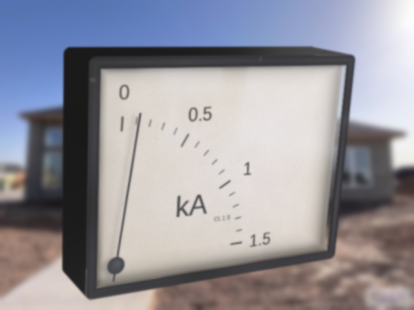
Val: 0.1 kA
